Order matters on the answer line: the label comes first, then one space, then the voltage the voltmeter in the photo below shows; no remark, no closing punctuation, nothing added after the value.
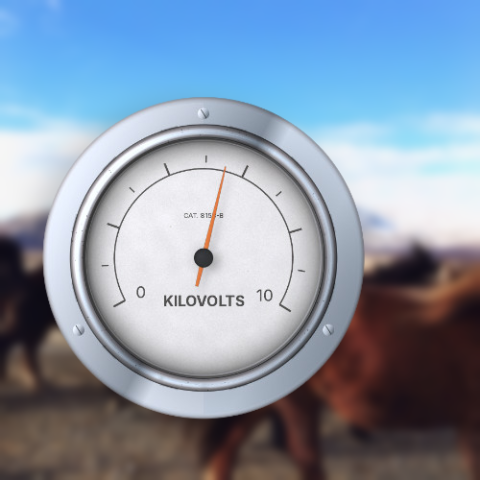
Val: 5.5 kV
